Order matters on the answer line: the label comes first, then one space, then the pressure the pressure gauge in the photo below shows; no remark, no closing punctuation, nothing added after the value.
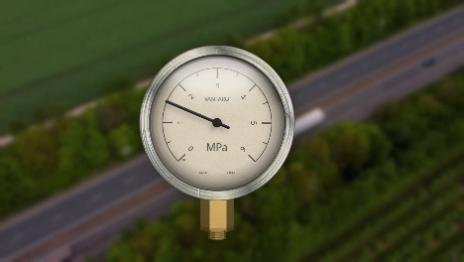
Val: 1.5 MPa
